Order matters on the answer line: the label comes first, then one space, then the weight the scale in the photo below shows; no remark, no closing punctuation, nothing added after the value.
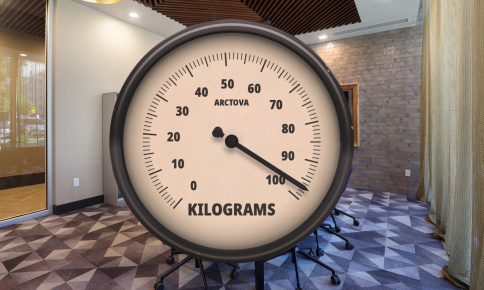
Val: 97 kg
